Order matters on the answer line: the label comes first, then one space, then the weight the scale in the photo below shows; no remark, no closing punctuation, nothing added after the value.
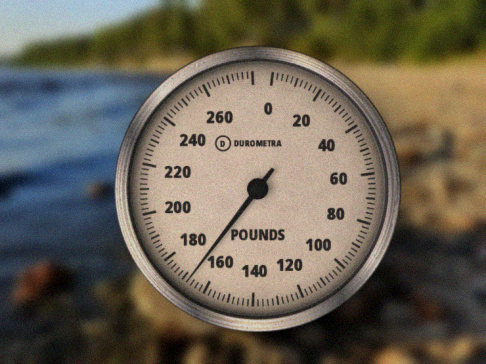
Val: 168 lb
